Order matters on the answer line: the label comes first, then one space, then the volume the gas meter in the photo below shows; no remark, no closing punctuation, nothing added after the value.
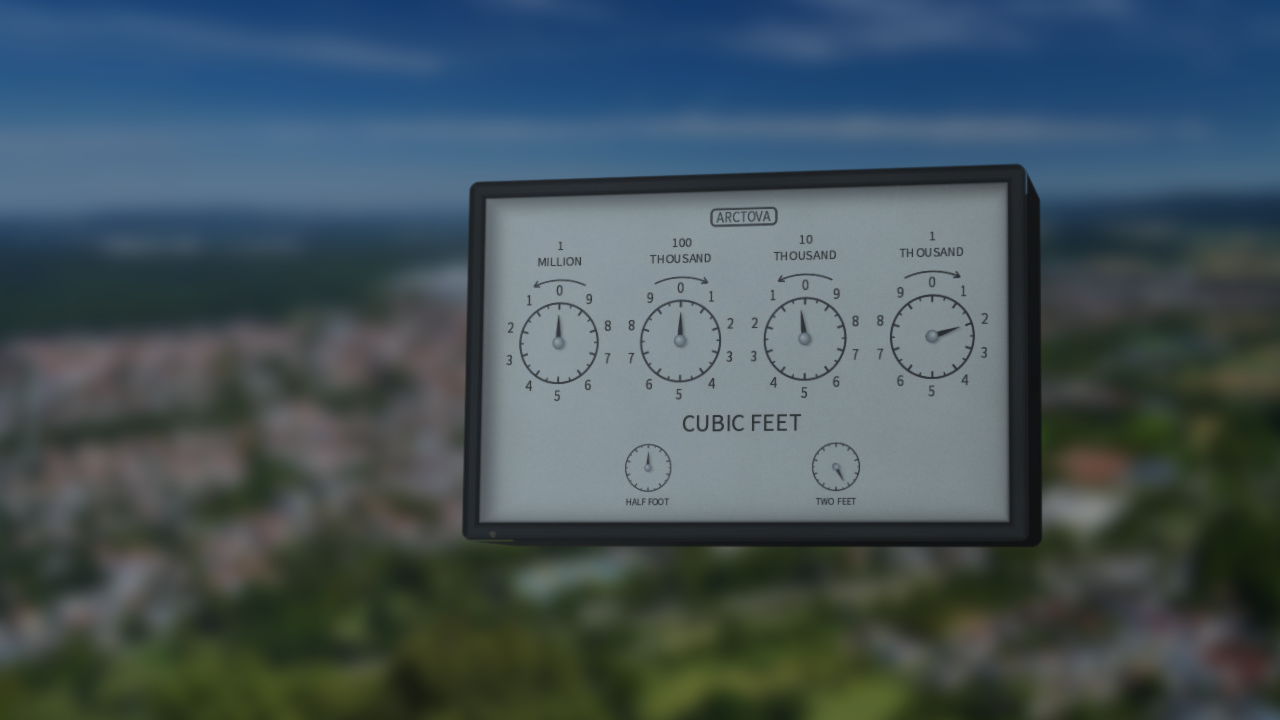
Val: 200 ft³
